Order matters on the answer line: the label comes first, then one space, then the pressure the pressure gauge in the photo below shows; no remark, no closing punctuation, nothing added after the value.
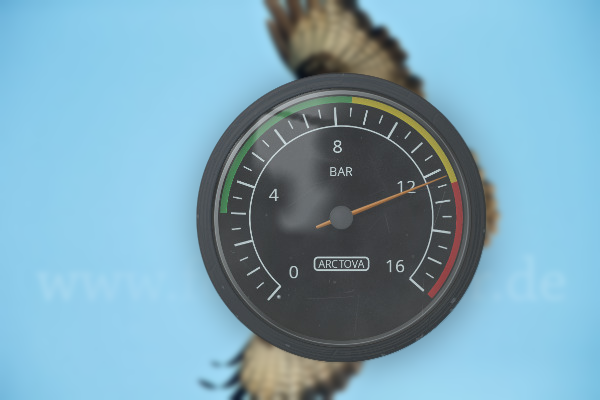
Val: 12.25 bar
